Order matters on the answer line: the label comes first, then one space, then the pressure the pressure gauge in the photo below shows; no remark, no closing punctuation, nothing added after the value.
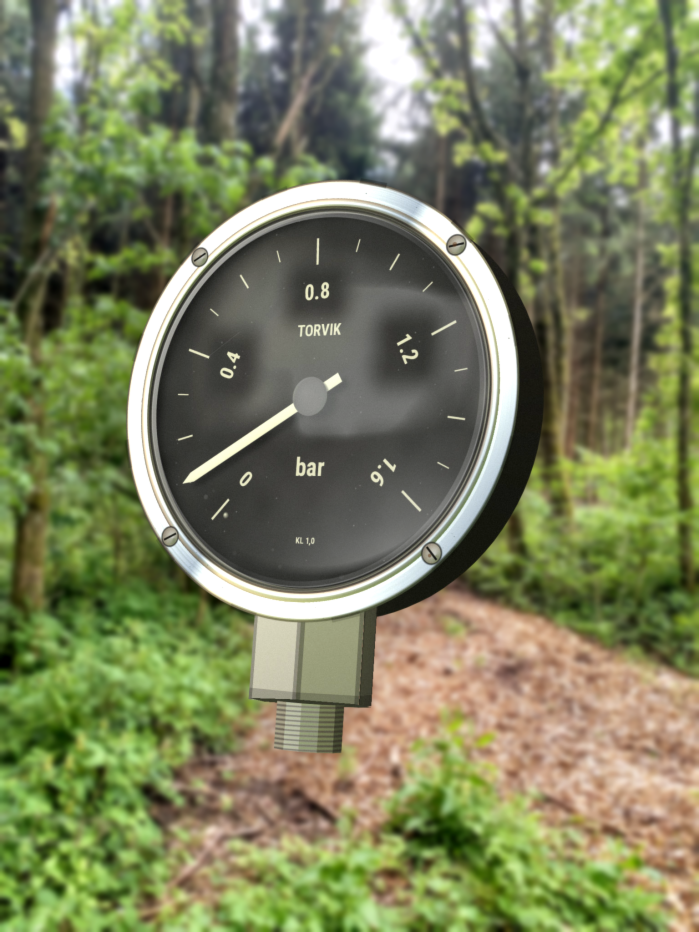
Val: 0.1 bar
